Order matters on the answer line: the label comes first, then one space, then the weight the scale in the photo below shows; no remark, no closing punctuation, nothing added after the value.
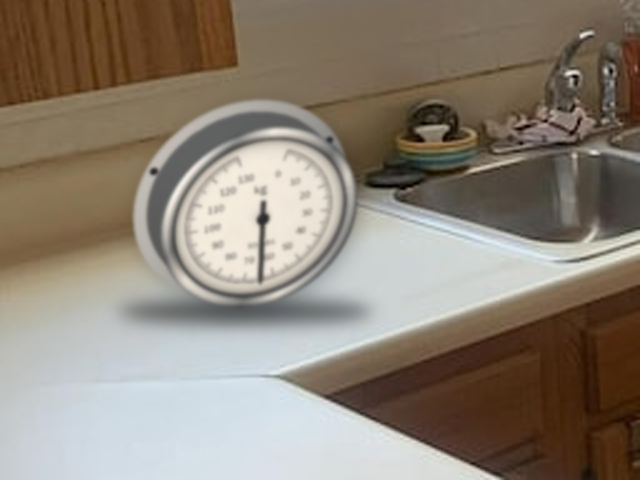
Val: 65 kg
